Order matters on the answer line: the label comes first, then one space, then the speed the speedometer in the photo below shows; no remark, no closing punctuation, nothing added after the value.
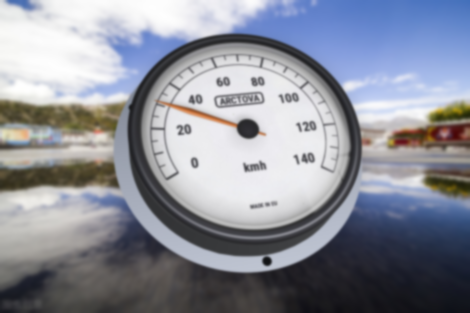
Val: 30 km/h
